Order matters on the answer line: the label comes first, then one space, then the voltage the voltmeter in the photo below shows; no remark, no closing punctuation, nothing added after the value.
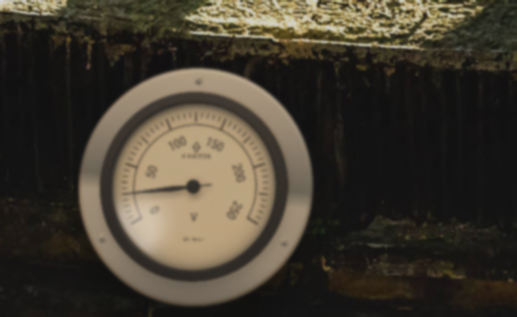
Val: 25 V
